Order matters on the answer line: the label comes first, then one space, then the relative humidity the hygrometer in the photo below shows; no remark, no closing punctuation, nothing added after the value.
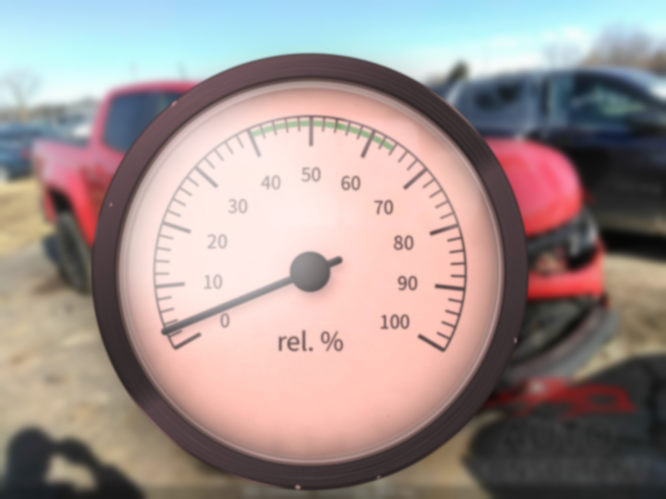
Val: 3 %
